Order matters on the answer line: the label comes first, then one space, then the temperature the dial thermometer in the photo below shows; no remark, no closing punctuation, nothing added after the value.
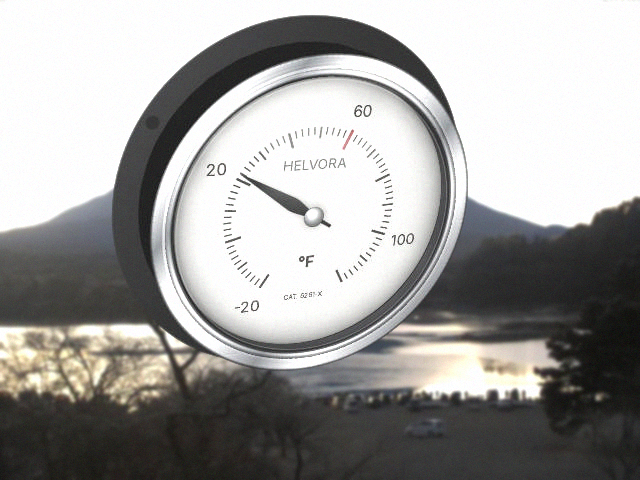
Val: 22 °F
